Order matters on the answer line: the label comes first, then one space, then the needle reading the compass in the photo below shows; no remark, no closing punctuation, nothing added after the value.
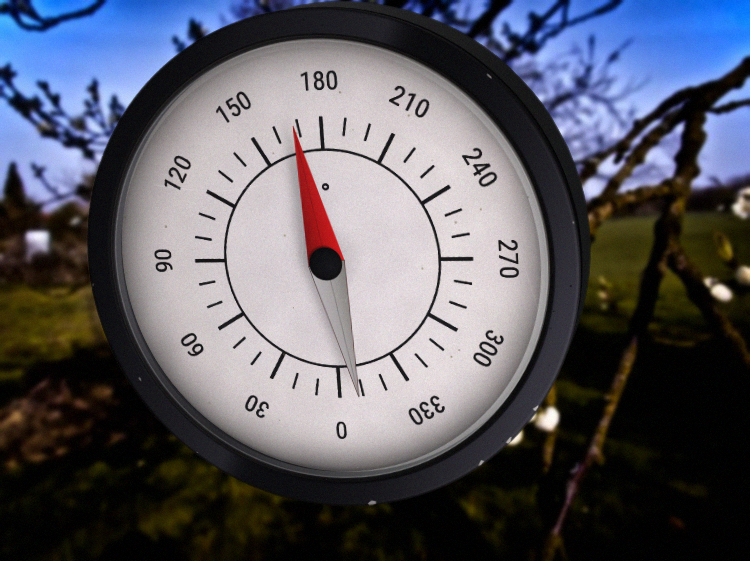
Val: 170 °
